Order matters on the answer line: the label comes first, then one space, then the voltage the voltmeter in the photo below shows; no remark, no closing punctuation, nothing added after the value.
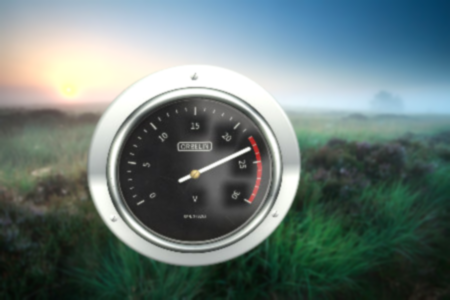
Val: 23 V
